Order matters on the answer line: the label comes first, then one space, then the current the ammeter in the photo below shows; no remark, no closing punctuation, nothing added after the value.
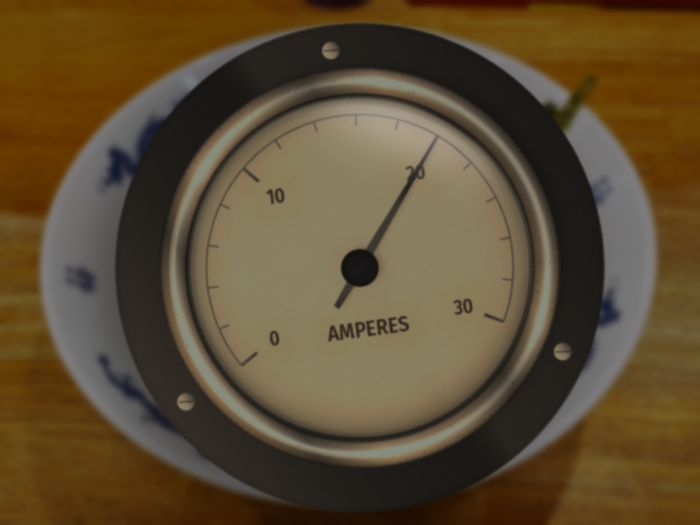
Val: 20 A
